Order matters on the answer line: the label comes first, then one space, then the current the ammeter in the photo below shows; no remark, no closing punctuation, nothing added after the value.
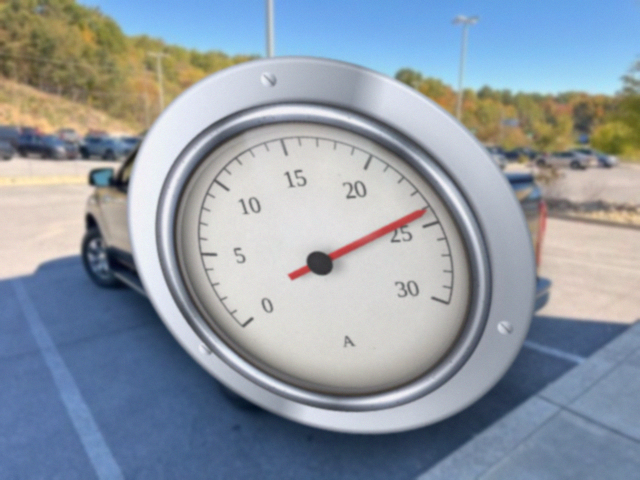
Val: 24 A
